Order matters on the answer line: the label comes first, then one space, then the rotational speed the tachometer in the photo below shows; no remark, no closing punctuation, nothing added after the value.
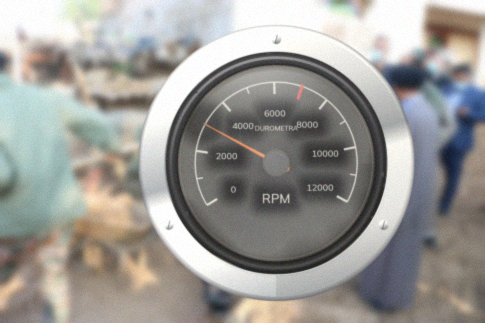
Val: 3000 rpm
